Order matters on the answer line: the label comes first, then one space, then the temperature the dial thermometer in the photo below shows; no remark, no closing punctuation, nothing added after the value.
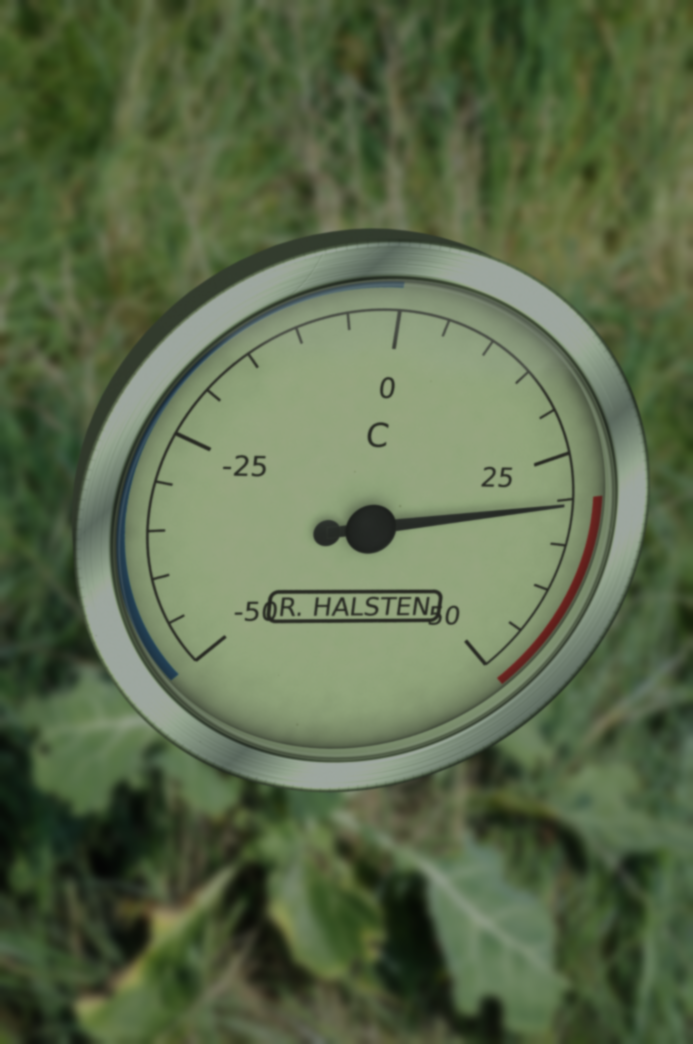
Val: 30 °C
